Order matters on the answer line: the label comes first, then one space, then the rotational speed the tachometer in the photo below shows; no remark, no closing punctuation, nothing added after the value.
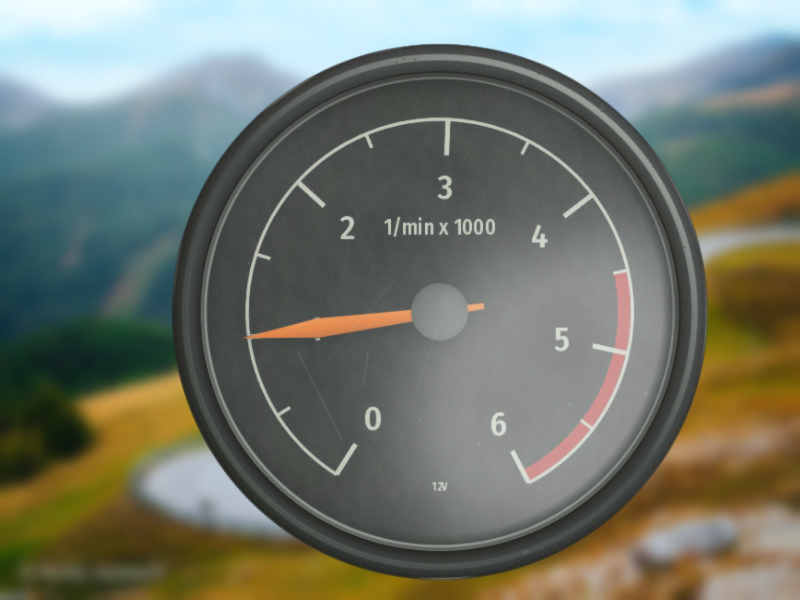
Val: 1000 rpm
